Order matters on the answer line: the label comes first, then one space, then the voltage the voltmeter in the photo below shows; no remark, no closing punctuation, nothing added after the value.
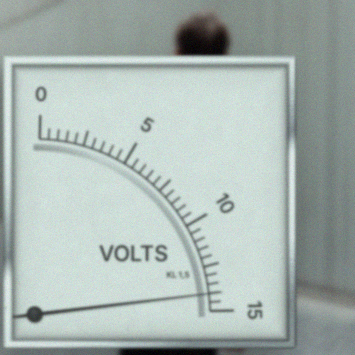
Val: 14 V
